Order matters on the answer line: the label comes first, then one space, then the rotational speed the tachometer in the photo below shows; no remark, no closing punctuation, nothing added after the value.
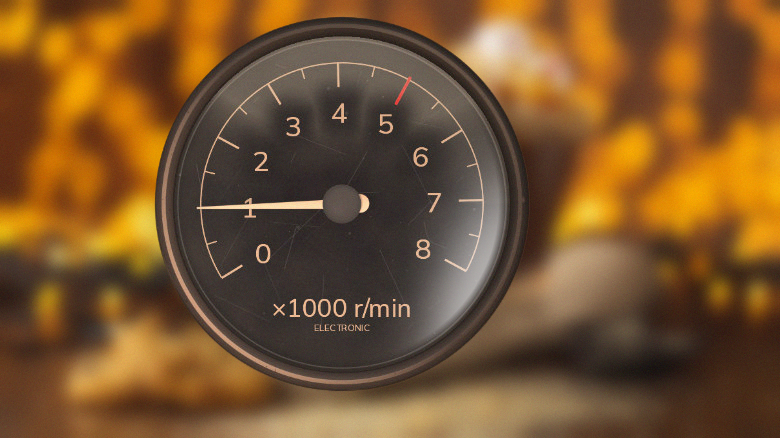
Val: 1000 rpm
